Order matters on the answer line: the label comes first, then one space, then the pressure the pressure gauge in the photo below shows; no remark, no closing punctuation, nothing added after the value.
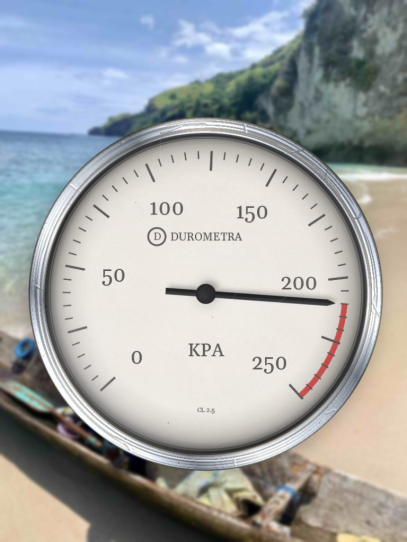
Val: 210 kPa
